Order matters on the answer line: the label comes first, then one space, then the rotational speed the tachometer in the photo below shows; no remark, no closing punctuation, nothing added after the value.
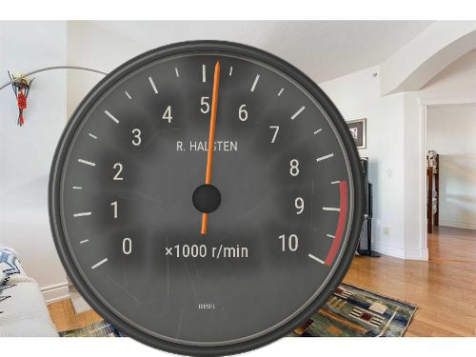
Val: 5250 rpm
